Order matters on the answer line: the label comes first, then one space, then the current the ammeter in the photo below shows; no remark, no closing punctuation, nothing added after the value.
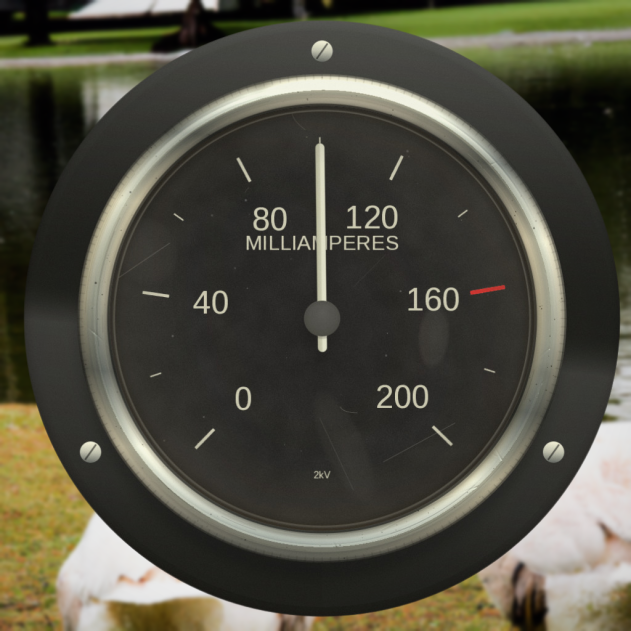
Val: 100 mA
